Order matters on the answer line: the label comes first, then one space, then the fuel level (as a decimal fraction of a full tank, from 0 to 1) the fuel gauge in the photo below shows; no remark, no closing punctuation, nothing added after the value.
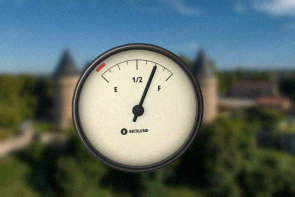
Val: 0.75
